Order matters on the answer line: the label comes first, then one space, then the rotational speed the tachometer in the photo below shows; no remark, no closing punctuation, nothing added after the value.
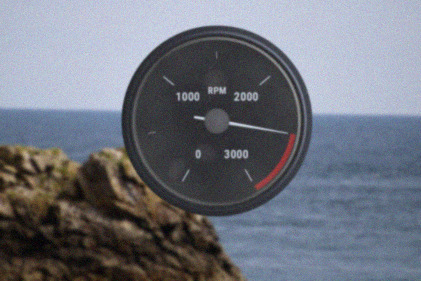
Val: 2500 rpm
